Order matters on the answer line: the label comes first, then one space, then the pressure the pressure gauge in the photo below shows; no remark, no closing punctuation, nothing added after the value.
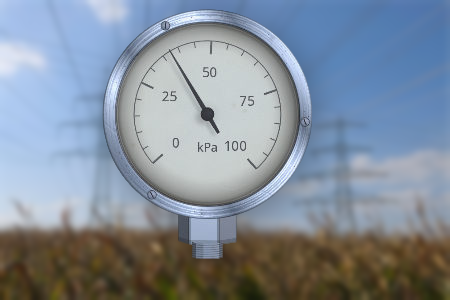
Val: 37.5 kPa
